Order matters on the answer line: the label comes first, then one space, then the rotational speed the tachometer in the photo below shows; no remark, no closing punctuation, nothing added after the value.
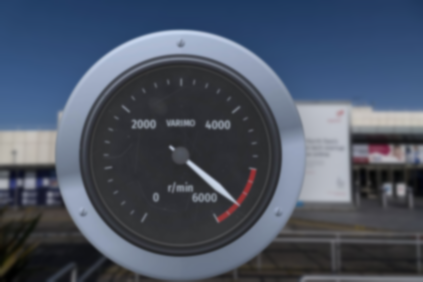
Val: 5600 rpm
